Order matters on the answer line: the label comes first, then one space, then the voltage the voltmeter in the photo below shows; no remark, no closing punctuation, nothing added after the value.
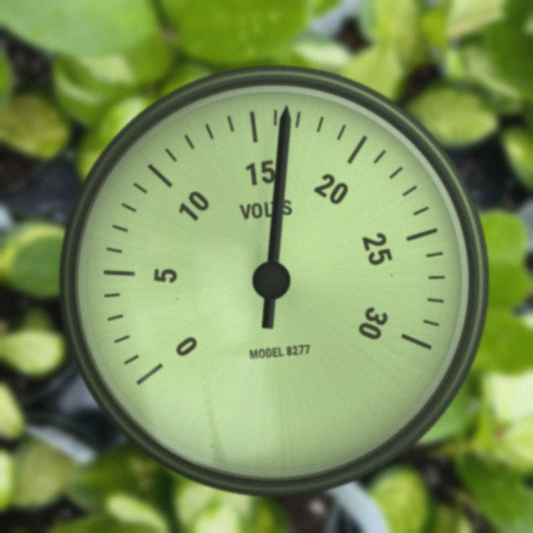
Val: 16.5 V
